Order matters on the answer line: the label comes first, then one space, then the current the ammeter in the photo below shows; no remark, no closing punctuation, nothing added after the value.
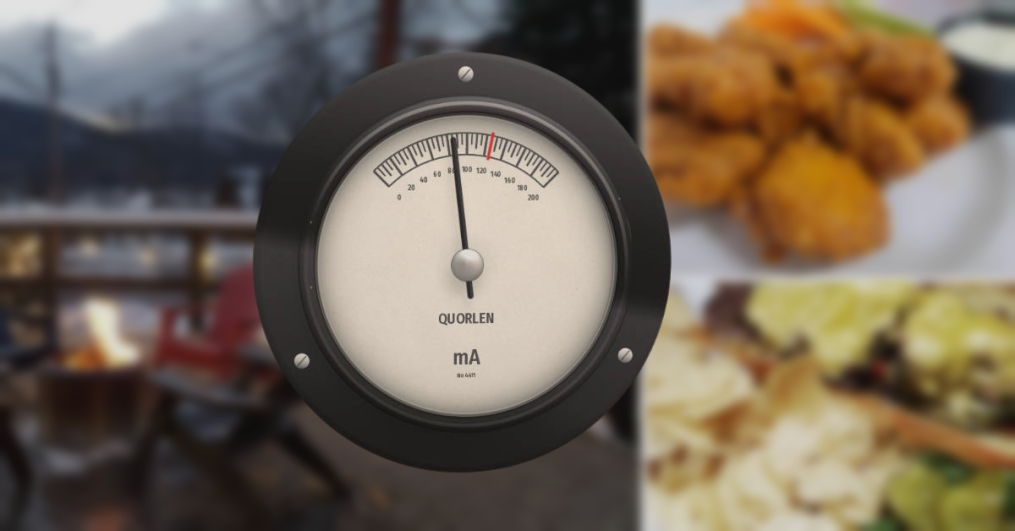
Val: 85 mA
